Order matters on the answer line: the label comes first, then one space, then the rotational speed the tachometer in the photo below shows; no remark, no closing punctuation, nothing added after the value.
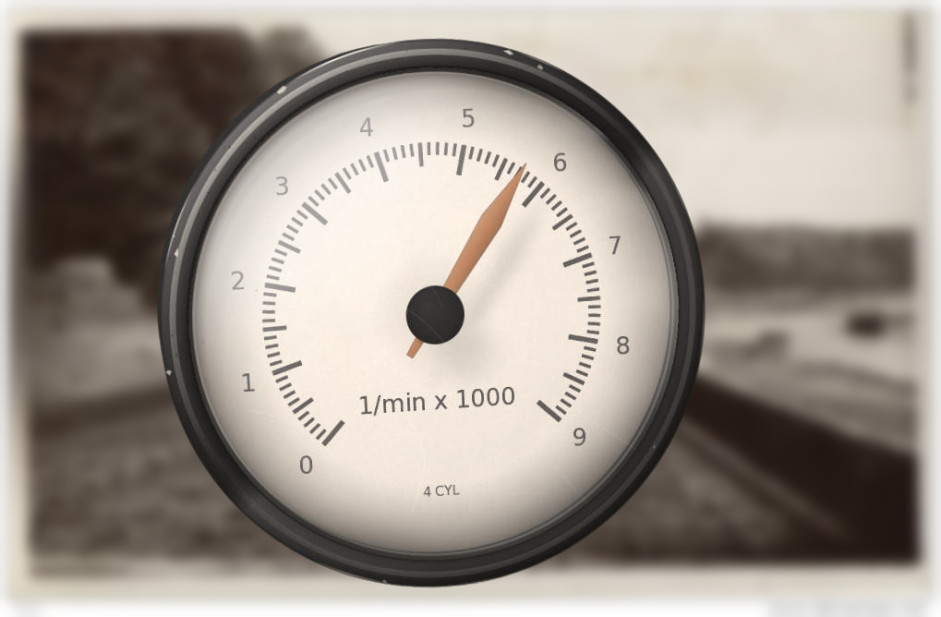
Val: 5700 rpm
